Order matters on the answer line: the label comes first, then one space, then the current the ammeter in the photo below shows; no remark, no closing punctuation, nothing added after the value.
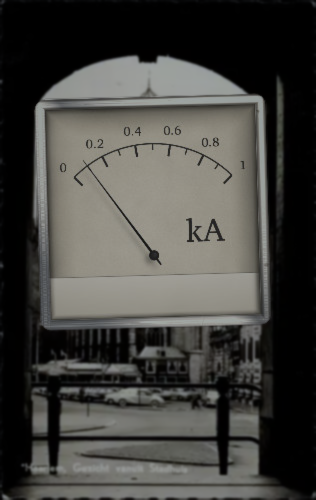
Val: 0.1 kA
